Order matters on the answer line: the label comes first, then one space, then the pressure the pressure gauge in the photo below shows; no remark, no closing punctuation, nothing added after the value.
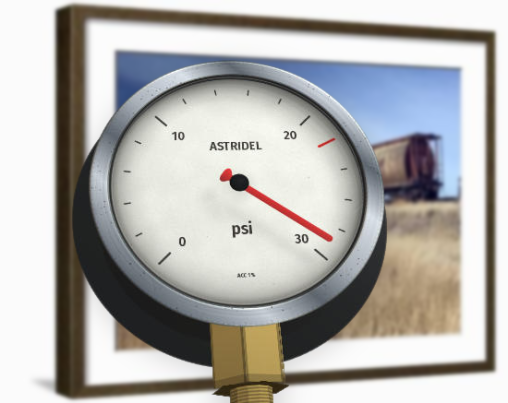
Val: 29 psi
